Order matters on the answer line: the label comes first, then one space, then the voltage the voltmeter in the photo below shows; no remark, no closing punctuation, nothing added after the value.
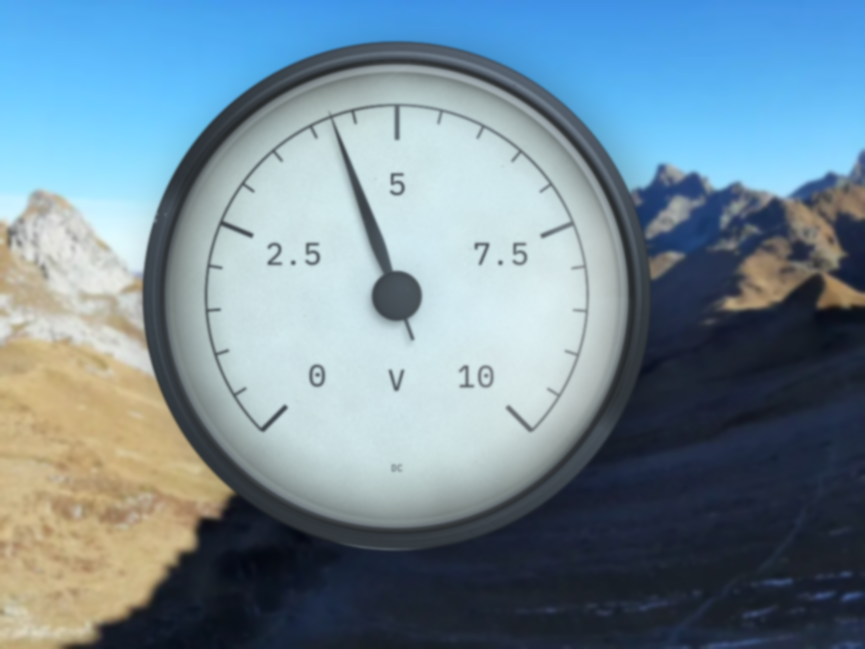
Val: 4.25 V
